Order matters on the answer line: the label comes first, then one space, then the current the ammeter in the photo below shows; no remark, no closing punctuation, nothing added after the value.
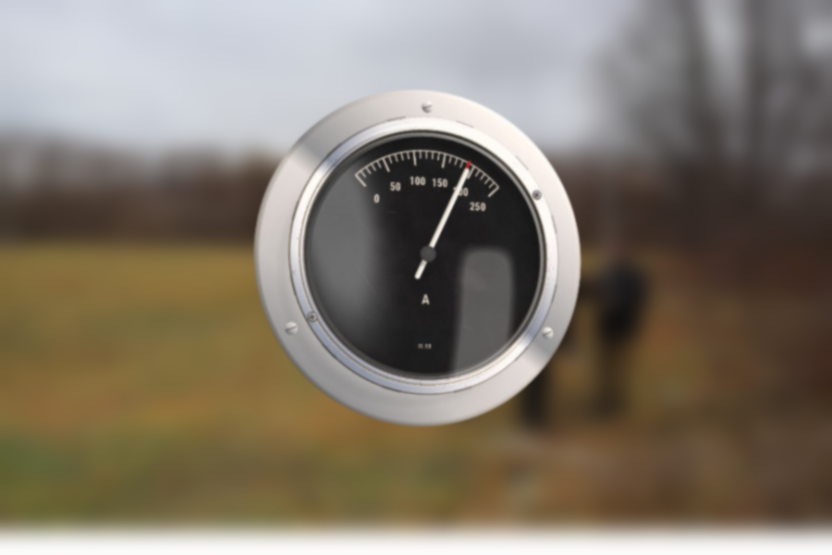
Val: 190 A
